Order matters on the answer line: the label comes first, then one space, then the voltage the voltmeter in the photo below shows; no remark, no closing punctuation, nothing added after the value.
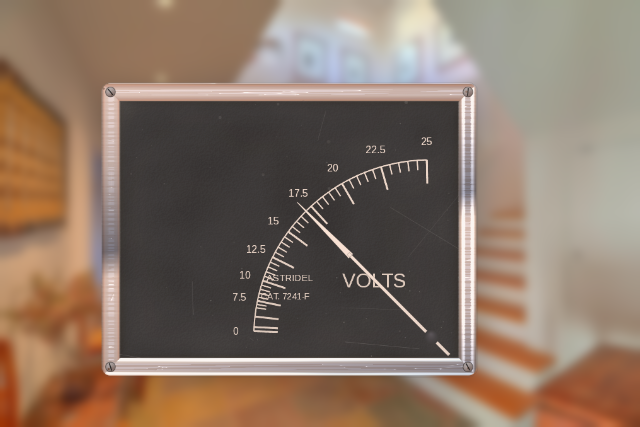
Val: 17 V
